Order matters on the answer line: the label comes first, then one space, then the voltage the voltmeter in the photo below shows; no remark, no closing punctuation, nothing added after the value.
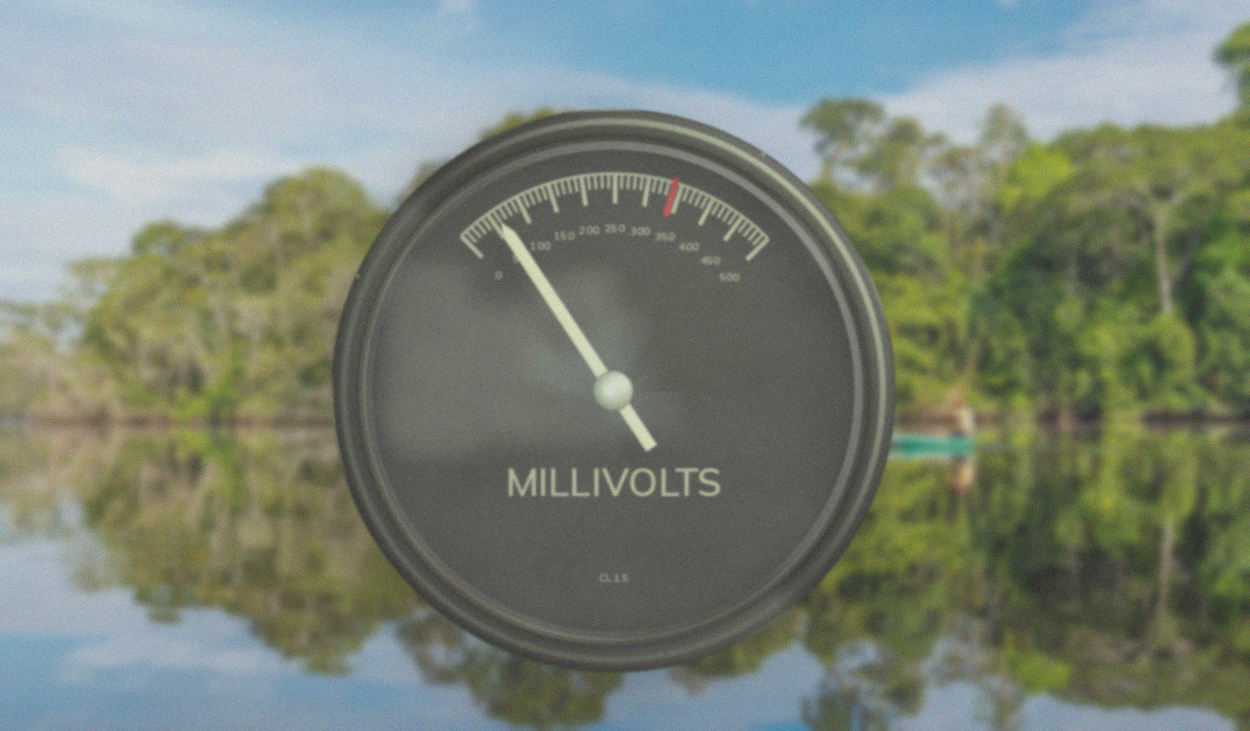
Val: 60 mV
